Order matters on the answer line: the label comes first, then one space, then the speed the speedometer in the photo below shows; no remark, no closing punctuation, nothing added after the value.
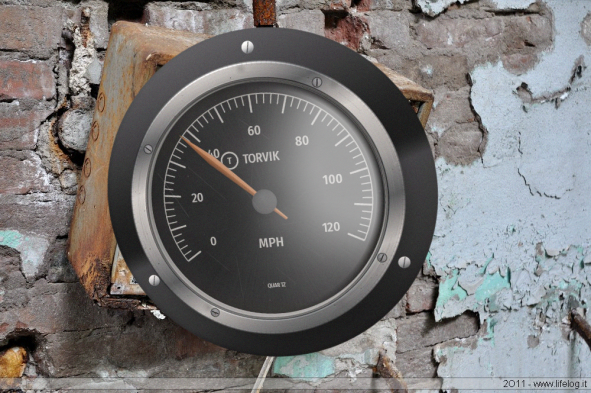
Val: 38 mph
